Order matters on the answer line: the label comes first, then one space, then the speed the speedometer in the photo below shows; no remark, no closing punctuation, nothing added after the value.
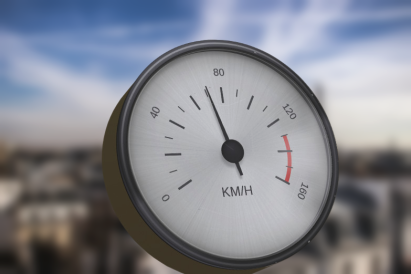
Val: 70 km/h
